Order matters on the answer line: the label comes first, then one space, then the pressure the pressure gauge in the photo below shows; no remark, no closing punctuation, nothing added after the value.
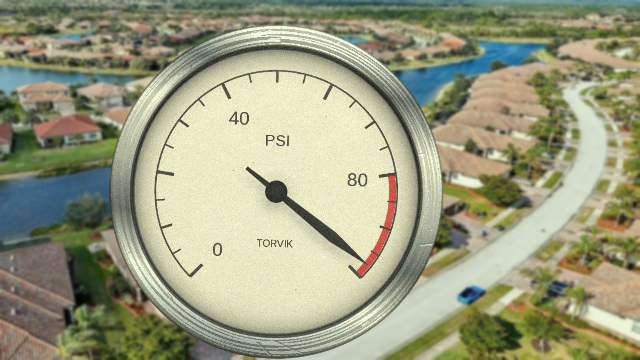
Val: 97.5 psi
